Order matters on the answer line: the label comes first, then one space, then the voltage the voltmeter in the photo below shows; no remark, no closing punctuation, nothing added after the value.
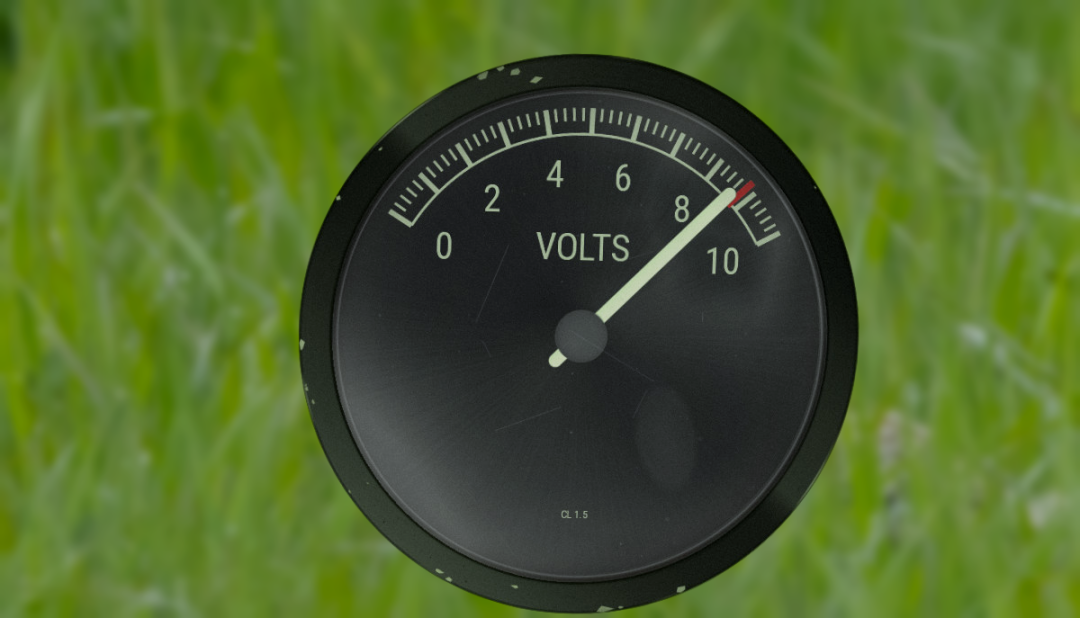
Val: 8.6 V
